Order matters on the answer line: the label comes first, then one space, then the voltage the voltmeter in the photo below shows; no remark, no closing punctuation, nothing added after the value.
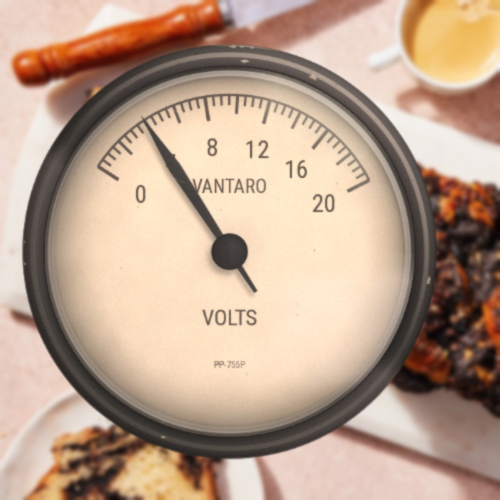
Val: 4 V
